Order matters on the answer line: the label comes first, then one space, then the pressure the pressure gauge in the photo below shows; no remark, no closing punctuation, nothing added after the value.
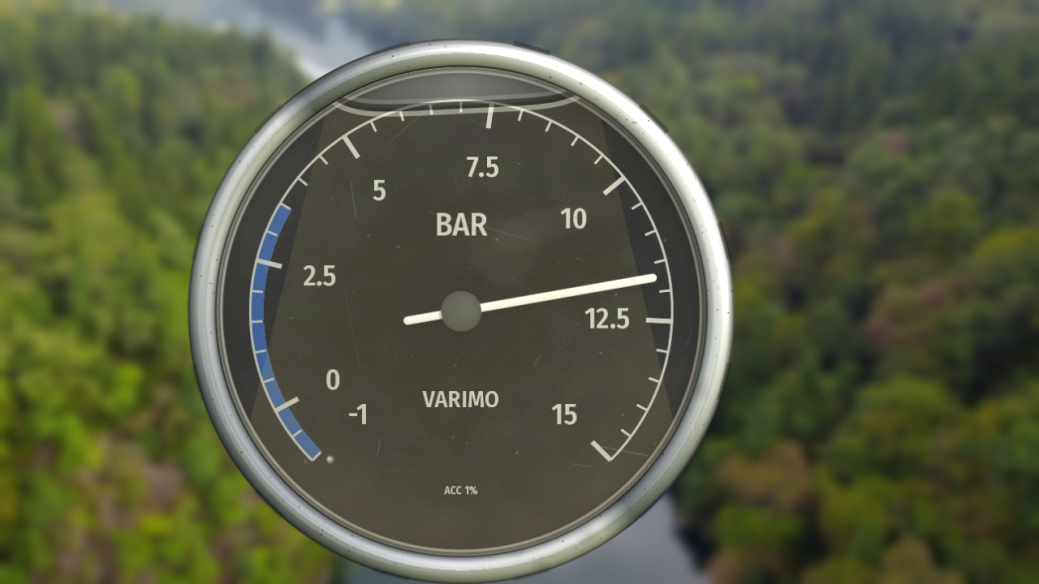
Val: 11.75 bar
